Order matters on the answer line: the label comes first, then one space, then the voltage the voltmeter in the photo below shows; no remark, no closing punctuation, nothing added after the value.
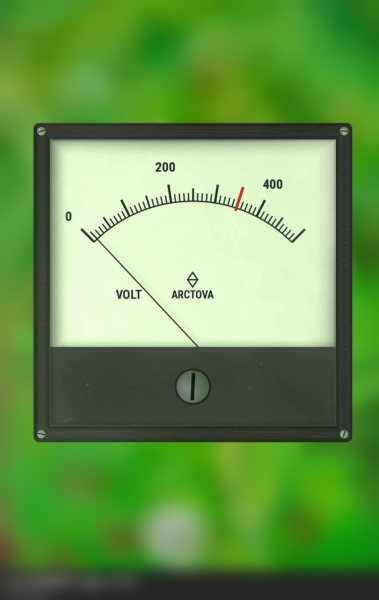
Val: 10 V
